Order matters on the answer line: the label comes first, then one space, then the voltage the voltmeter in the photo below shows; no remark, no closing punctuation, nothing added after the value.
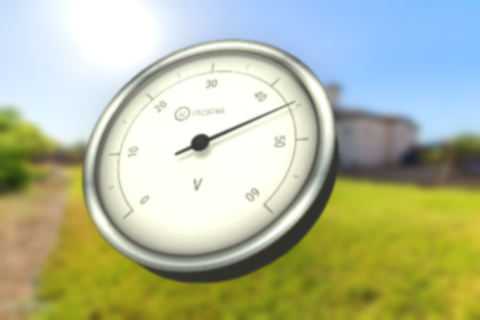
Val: 45 V
